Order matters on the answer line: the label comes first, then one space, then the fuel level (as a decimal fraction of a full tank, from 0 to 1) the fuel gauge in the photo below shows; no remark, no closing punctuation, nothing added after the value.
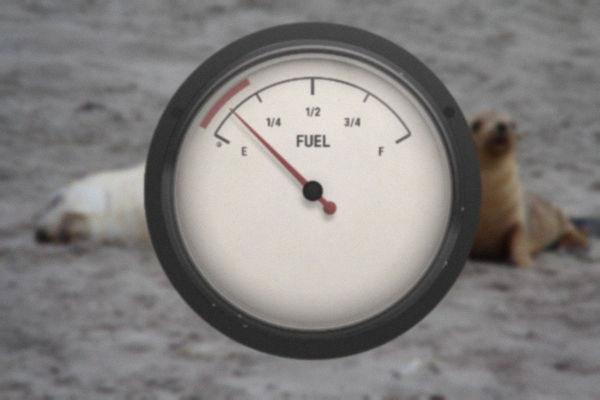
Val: 0.125
